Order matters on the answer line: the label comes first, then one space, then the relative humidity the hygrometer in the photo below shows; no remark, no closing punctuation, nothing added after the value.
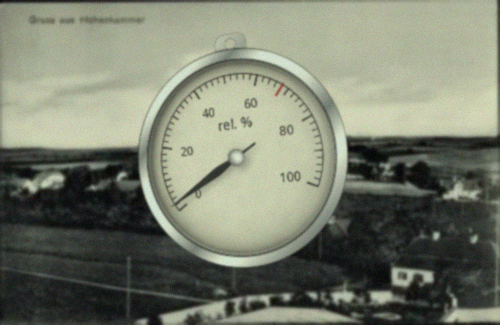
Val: 2 %
